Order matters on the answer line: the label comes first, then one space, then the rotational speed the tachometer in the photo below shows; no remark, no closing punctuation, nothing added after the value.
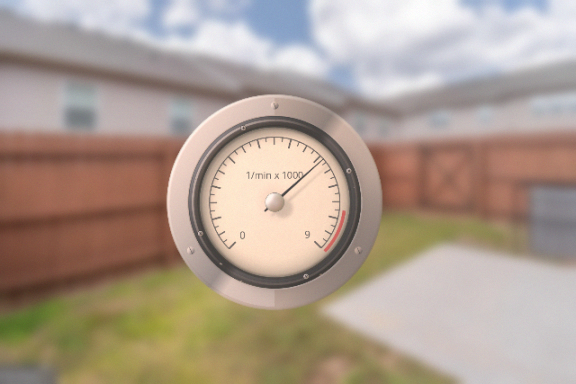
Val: 6125 rpm
